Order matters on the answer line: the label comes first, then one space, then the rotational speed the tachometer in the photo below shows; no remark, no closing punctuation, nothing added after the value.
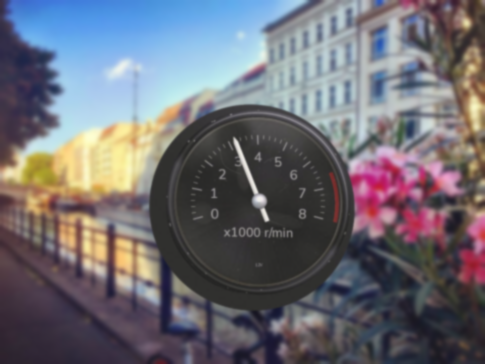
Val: 3200 rpm
